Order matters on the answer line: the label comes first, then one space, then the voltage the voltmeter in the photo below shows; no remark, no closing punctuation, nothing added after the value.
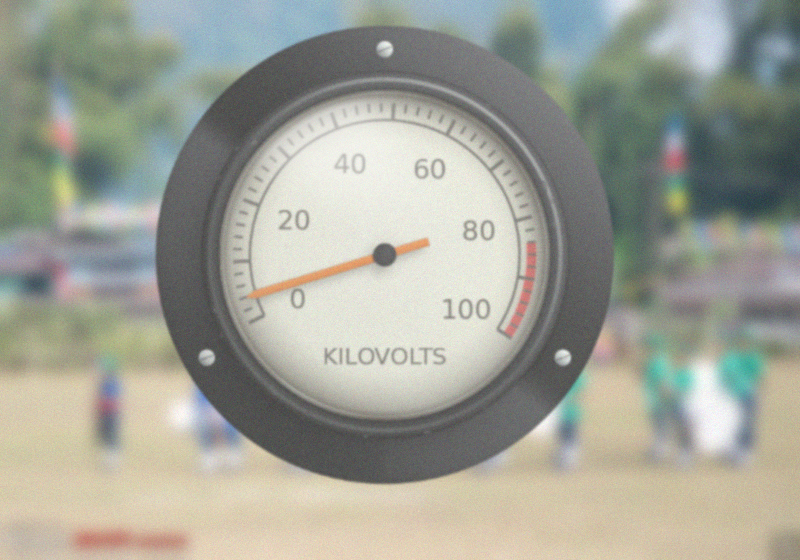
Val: 4 kV
